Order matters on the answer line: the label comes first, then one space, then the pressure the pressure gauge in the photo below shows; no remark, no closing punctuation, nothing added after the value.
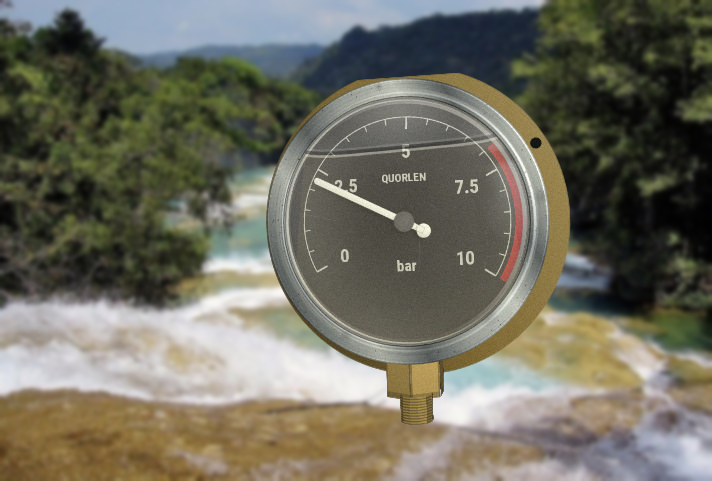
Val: 2.25 bar
